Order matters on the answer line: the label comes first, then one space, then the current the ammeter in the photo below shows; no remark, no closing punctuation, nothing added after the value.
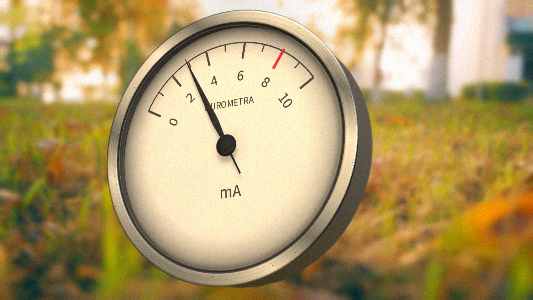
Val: 3 mA
